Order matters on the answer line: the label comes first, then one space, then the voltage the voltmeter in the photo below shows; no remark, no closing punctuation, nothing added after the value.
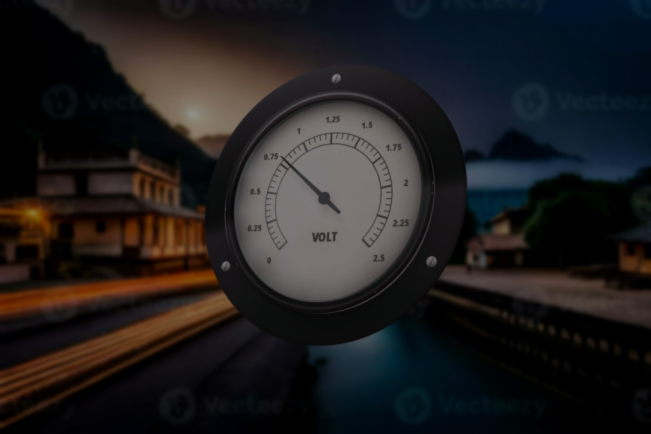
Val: 0.8 V
